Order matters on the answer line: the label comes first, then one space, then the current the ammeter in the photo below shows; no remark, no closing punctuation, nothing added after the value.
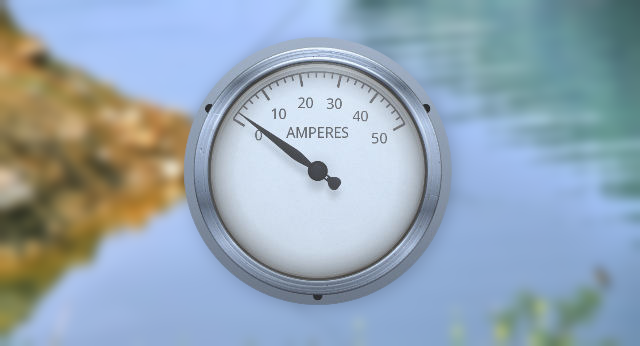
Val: 2 A
